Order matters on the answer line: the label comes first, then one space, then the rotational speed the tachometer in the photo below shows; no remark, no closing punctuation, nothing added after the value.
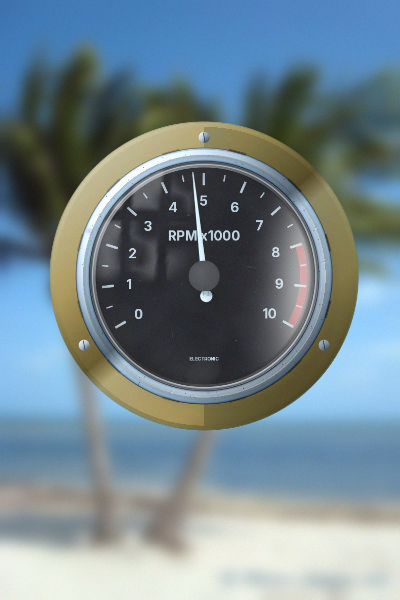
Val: 4750 rpm
